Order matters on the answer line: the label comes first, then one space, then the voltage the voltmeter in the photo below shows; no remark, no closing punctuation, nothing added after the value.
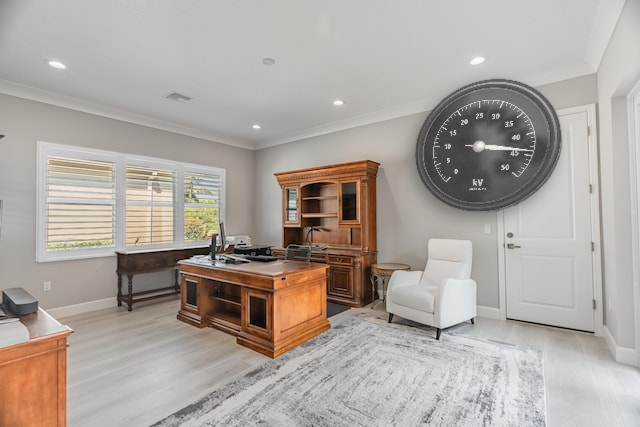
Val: 44 kV
